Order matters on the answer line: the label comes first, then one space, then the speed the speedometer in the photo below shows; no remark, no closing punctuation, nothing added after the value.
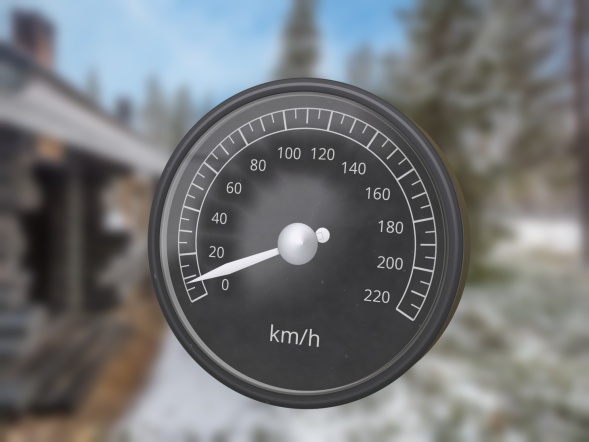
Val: 7.5 km/h
